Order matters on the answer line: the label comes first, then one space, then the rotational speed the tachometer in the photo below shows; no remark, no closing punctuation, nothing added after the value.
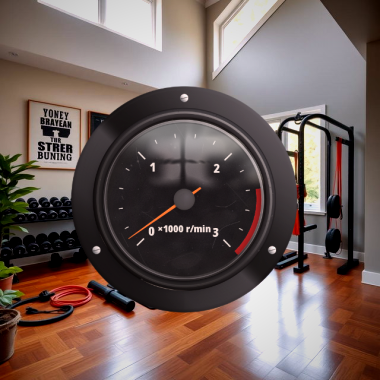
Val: 100 rpm
